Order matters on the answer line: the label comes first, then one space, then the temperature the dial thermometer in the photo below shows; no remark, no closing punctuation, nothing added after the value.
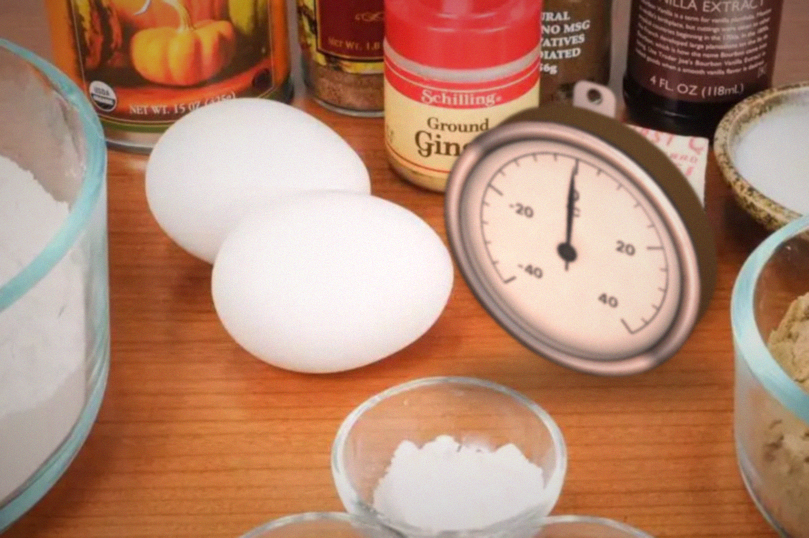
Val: 0 °C
